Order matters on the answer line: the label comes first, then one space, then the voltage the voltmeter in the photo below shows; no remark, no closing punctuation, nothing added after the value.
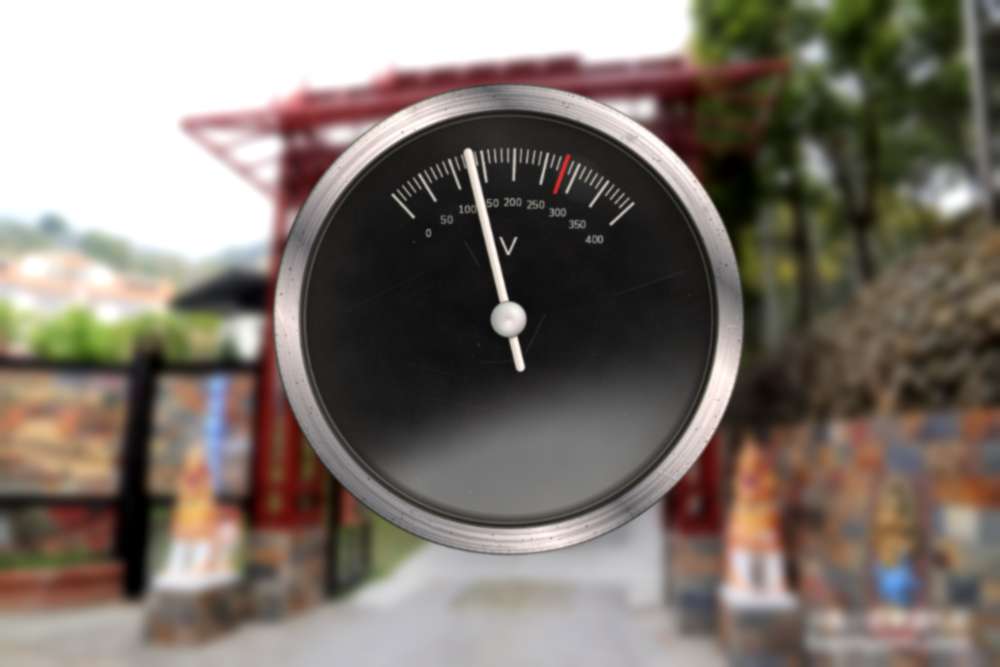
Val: 130 V
